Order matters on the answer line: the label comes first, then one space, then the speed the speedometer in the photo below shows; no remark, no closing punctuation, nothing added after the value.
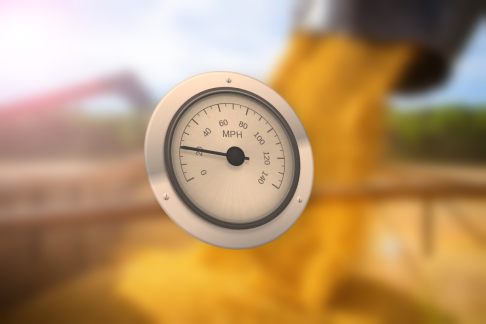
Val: 20 mph
